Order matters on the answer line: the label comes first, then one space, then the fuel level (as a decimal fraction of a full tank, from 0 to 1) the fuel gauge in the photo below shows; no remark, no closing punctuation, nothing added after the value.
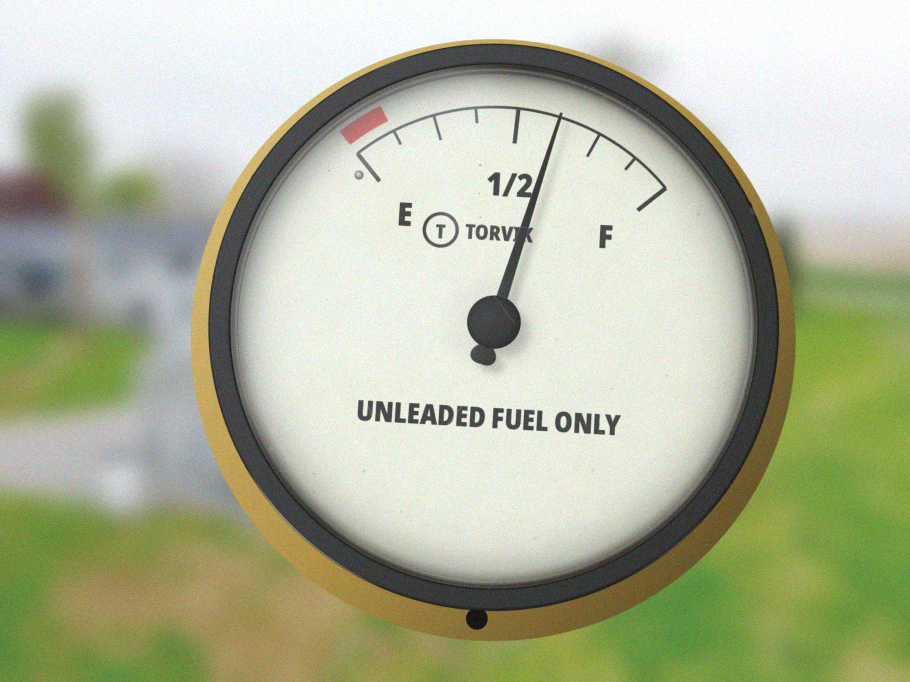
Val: 0.625
